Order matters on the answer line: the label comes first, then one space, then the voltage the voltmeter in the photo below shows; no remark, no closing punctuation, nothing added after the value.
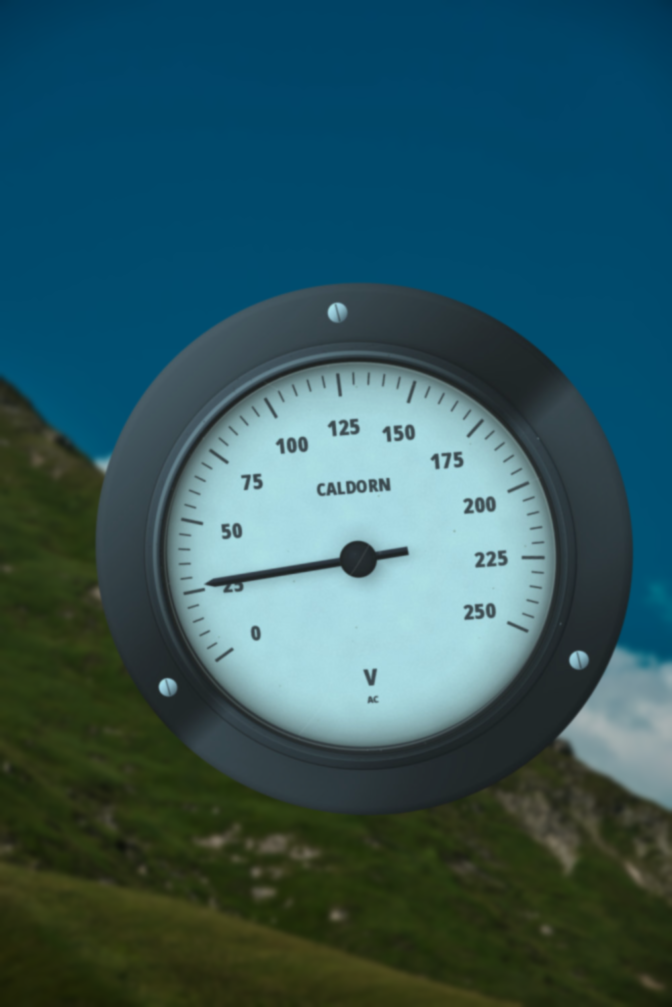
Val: 27.5 V
